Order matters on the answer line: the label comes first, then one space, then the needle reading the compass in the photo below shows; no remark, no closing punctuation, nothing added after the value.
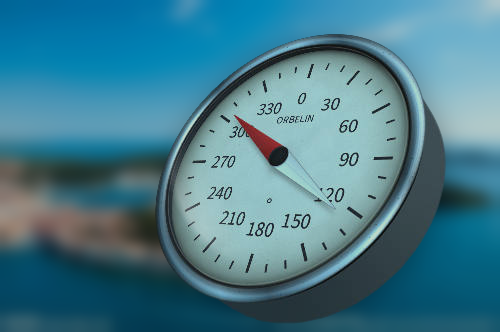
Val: 305 °
